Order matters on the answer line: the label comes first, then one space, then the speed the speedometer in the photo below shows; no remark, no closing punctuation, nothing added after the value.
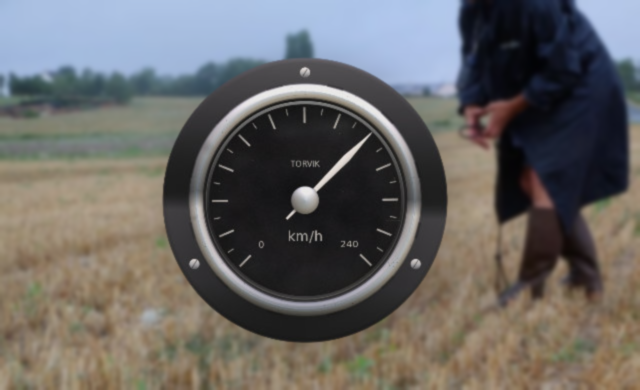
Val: 160 km/h
